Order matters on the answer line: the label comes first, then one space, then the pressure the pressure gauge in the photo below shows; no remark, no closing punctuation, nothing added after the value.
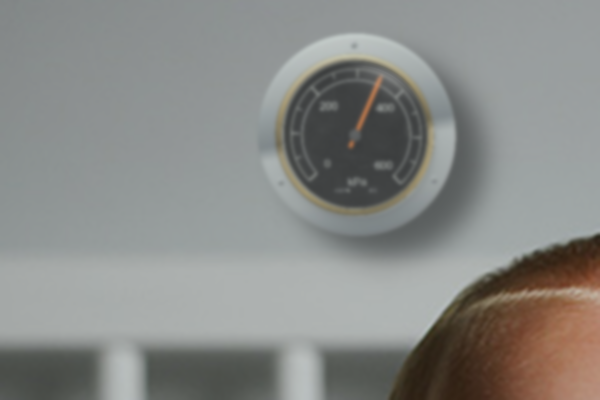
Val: 350 kPa
